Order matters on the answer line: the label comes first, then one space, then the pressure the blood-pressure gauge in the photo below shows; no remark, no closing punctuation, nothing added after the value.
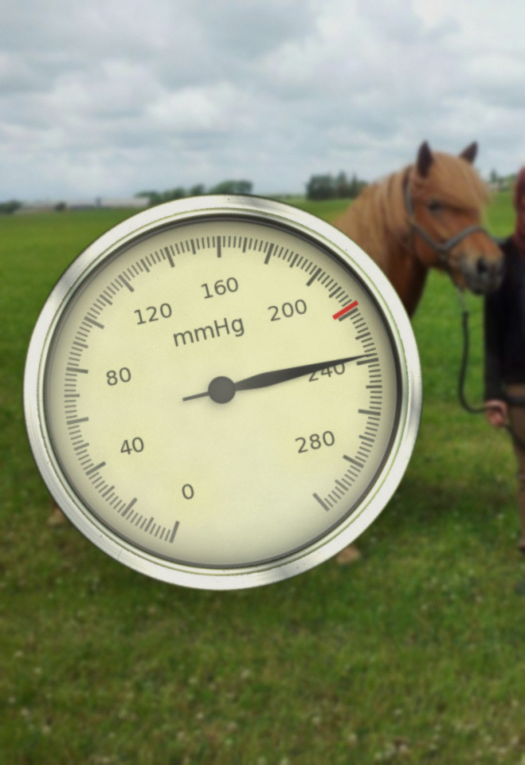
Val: 238 mmHg
